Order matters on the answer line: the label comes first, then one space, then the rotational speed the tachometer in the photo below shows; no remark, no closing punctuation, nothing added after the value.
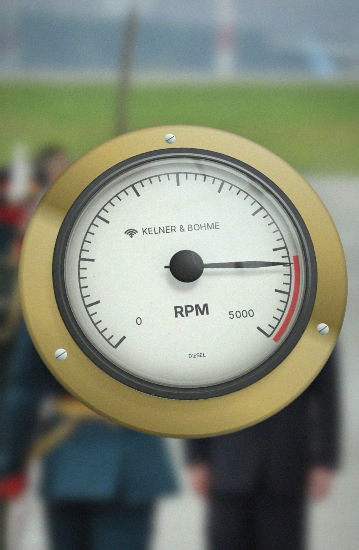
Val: 4200 rpm
